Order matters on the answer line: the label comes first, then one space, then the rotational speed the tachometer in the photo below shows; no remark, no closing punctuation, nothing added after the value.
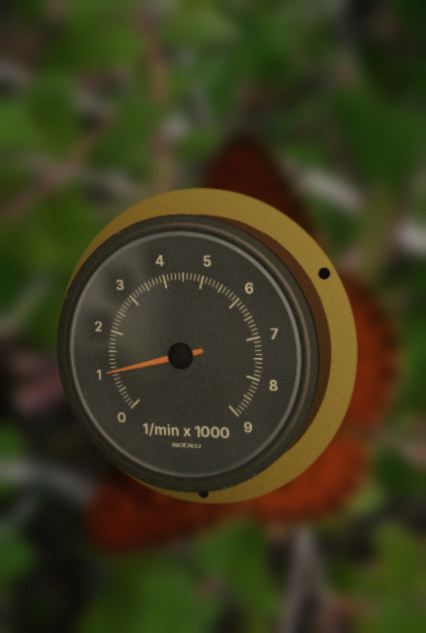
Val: 1000 rpm
